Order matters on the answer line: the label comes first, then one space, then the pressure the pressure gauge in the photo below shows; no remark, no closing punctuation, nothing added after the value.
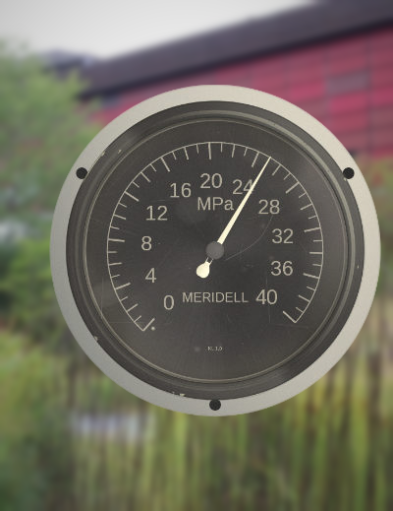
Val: 25 MPa
